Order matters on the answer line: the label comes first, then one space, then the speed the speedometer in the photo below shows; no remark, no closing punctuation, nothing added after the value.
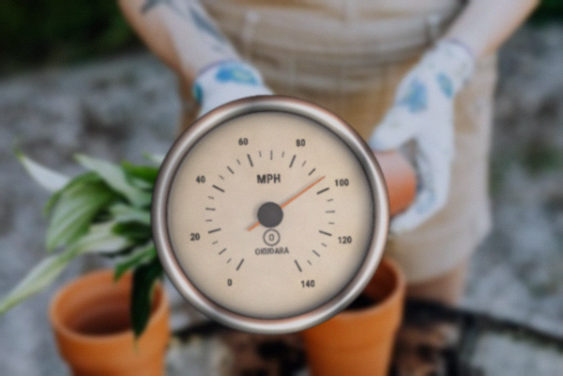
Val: 95 mph
